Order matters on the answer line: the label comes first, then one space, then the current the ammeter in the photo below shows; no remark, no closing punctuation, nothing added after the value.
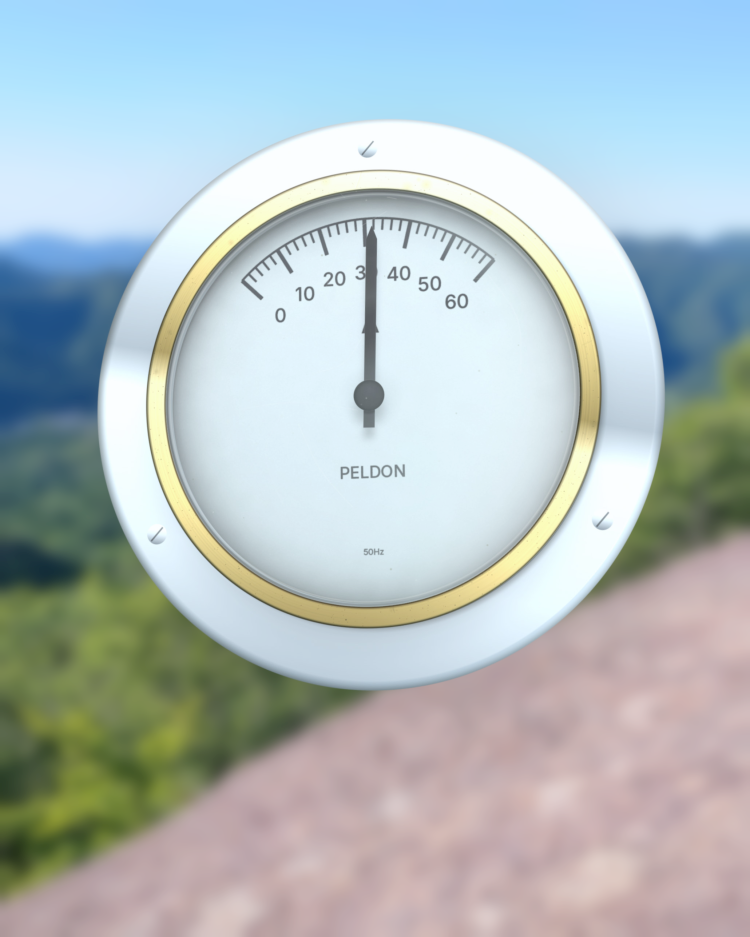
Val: 32 A
